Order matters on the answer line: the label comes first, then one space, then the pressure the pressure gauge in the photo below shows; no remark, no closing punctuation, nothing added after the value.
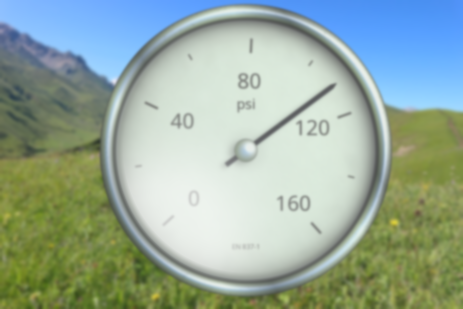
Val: 110 psi
